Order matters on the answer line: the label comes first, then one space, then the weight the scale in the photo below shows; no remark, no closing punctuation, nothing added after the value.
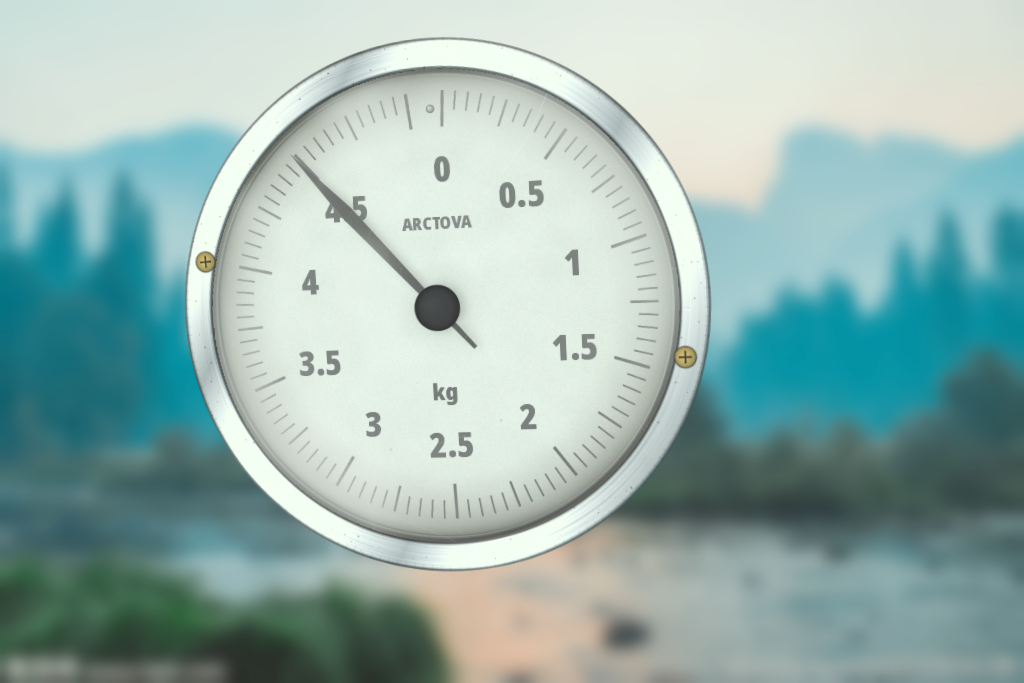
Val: 4.5 kg
